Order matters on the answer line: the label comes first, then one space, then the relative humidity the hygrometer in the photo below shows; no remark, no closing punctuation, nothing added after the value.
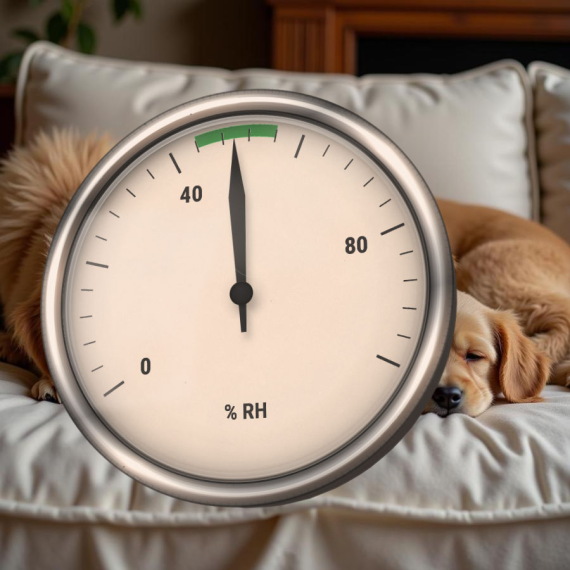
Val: 50 %
